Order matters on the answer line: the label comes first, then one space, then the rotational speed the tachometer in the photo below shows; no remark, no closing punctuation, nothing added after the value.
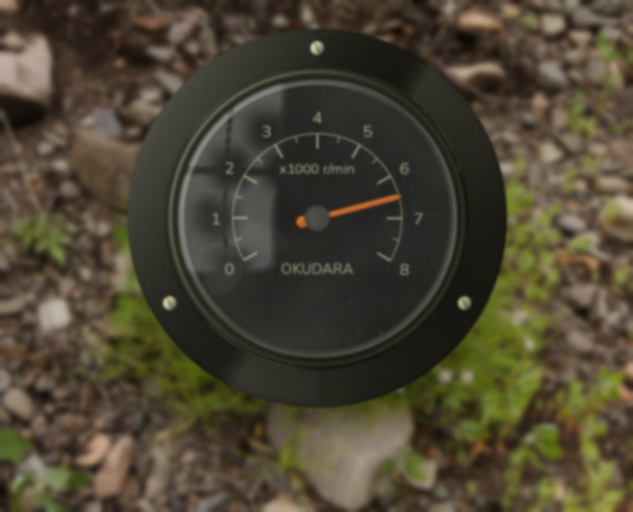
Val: 6500 rpm
